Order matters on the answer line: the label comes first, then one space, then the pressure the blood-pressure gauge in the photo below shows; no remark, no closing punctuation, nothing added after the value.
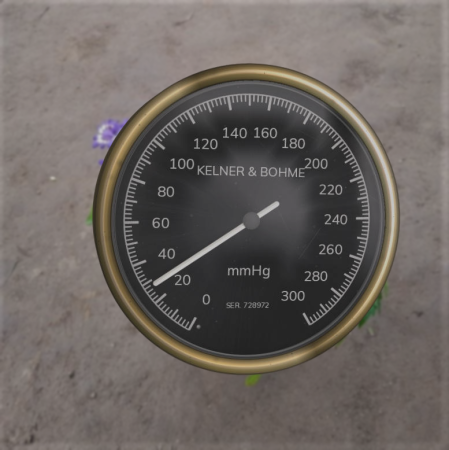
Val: 28 mmHg
